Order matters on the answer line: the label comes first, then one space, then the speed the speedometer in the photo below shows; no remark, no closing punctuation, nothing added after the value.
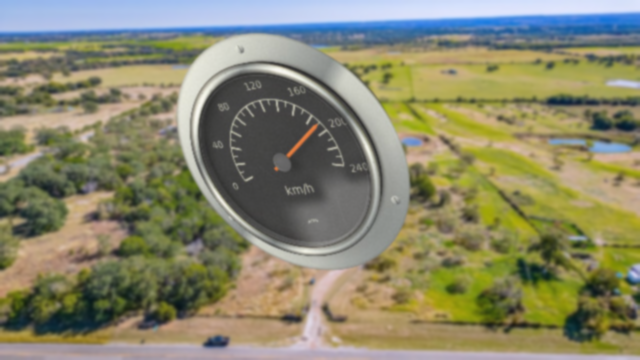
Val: 190 km/h
